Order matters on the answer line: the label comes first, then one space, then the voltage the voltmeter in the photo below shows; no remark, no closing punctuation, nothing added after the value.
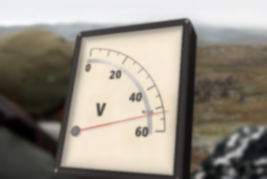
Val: 52.5 V
